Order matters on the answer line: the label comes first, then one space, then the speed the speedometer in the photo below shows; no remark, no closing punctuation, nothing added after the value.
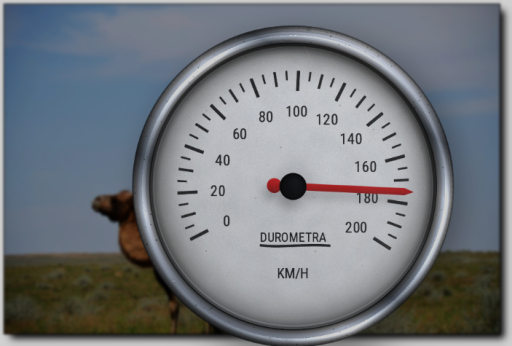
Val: 175 km/h
